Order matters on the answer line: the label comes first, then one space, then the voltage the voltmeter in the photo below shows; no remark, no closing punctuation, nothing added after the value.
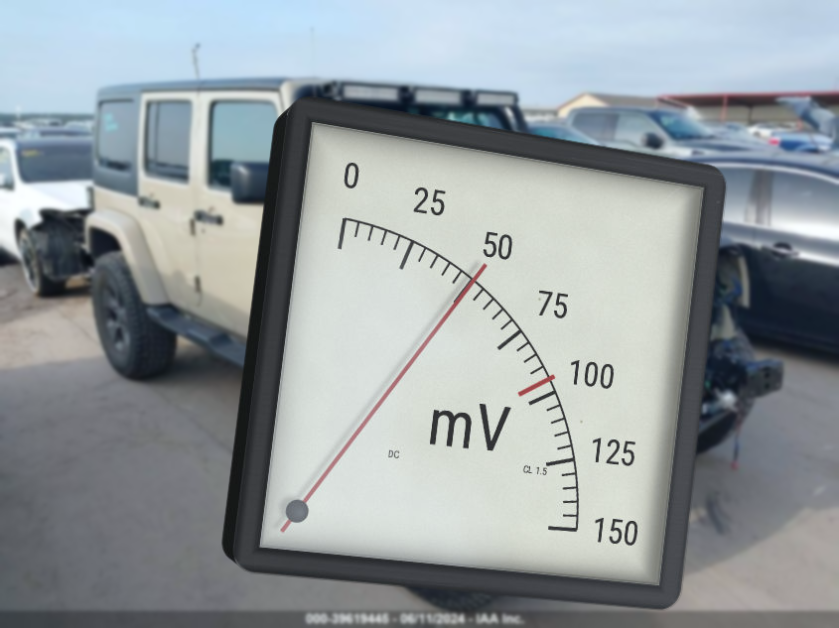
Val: 50 mV
